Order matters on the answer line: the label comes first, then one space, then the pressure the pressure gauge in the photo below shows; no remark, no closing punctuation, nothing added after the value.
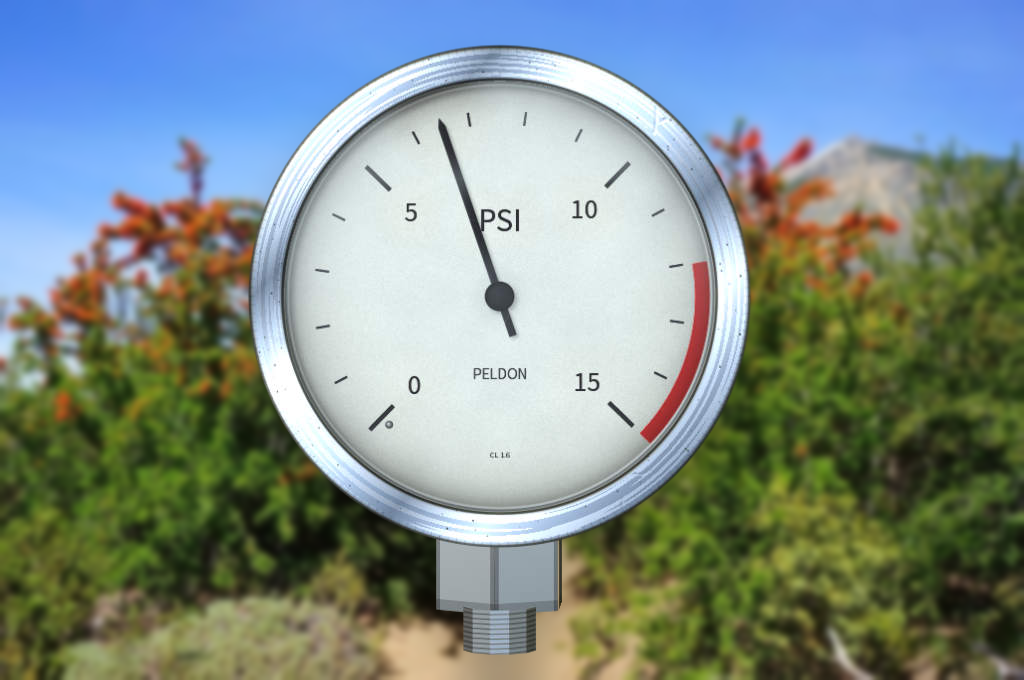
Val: 6.5 psi
